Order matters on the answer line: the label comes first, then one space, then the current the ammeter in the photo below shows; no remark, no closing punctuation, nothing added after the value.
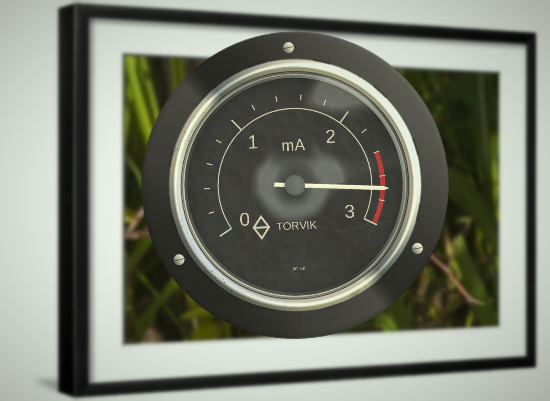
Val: 2.7 mA
